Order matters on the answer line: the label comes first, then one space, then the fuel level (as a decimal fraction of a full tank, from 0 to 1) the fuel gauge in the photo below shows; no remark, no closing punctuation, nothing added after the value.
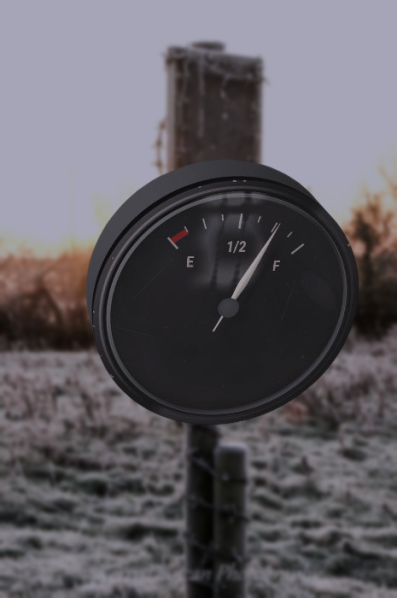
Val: 0.75
